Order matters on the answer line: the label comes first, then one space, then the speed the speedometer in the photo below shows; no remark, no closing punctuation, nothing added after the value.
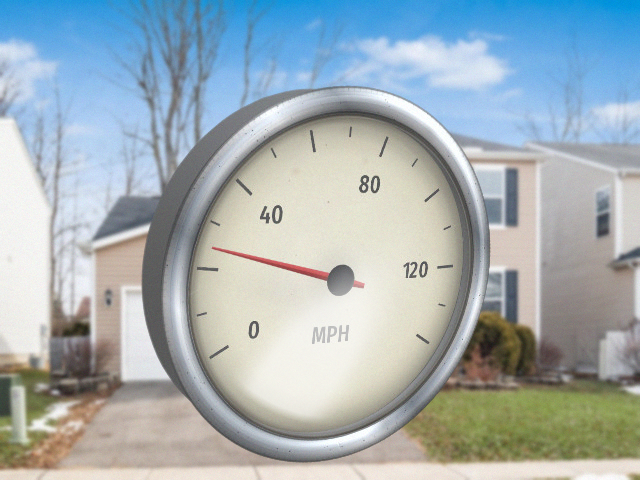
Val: 25 mph
